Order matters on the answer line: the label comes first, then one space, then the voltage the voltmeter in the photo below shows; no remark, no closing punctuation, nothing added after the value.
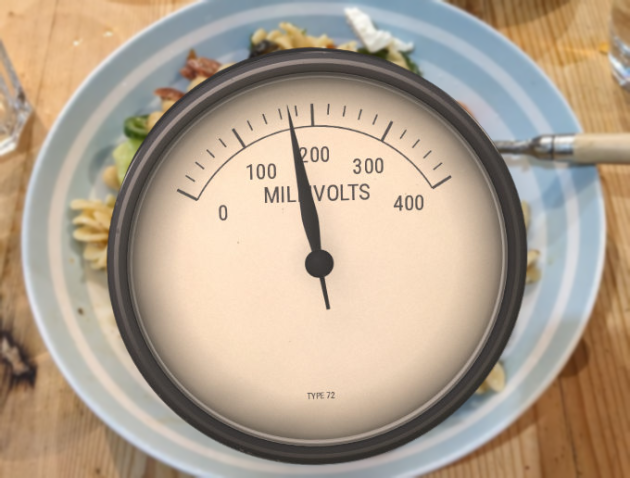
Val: 170 mV
